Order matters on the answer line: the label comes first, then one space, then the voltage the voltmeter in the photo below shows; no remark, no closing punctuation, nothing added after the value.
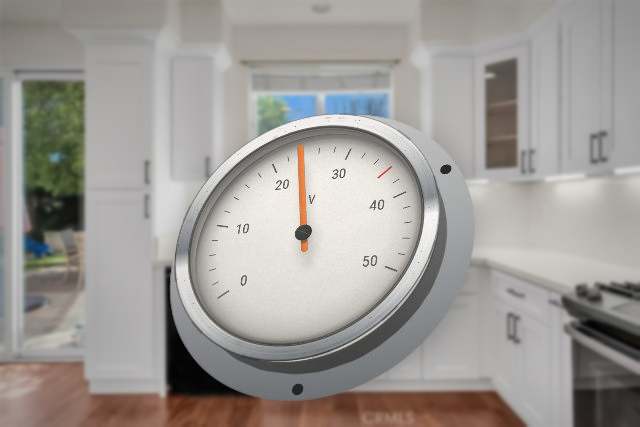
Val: 24 V
